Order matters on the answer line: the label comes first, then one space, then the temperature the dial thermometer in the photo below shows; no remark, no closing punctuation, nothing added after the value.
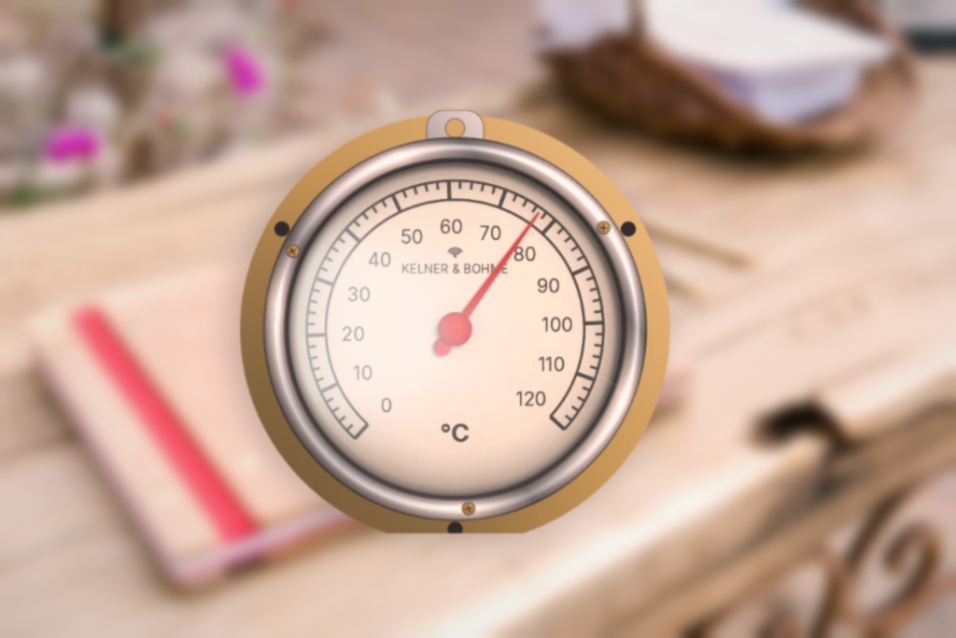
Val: 77 °C
